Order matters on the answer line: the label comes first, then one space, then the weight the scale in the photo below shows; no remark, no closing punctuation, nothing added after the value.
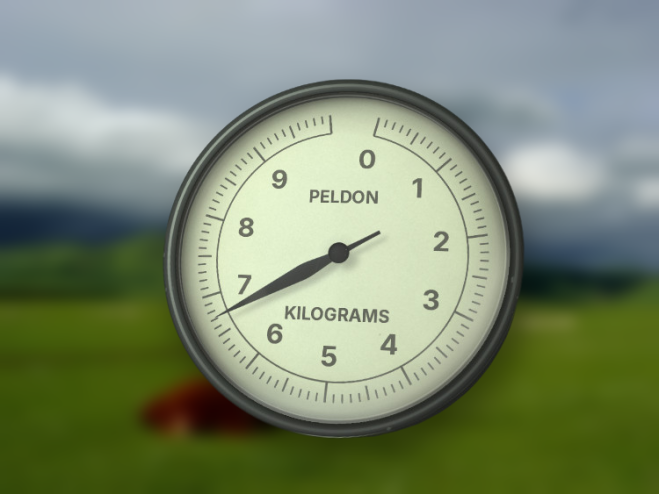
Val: 6.7 kg
